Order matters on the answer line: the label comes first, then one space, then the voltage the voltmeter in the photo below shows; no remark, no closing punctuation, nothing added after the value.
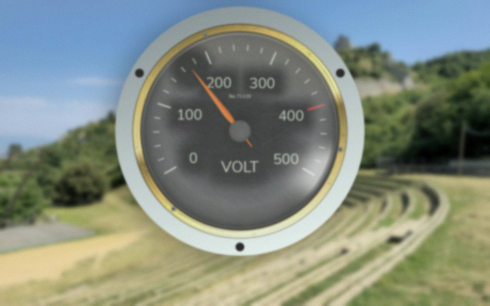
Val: 170 V
